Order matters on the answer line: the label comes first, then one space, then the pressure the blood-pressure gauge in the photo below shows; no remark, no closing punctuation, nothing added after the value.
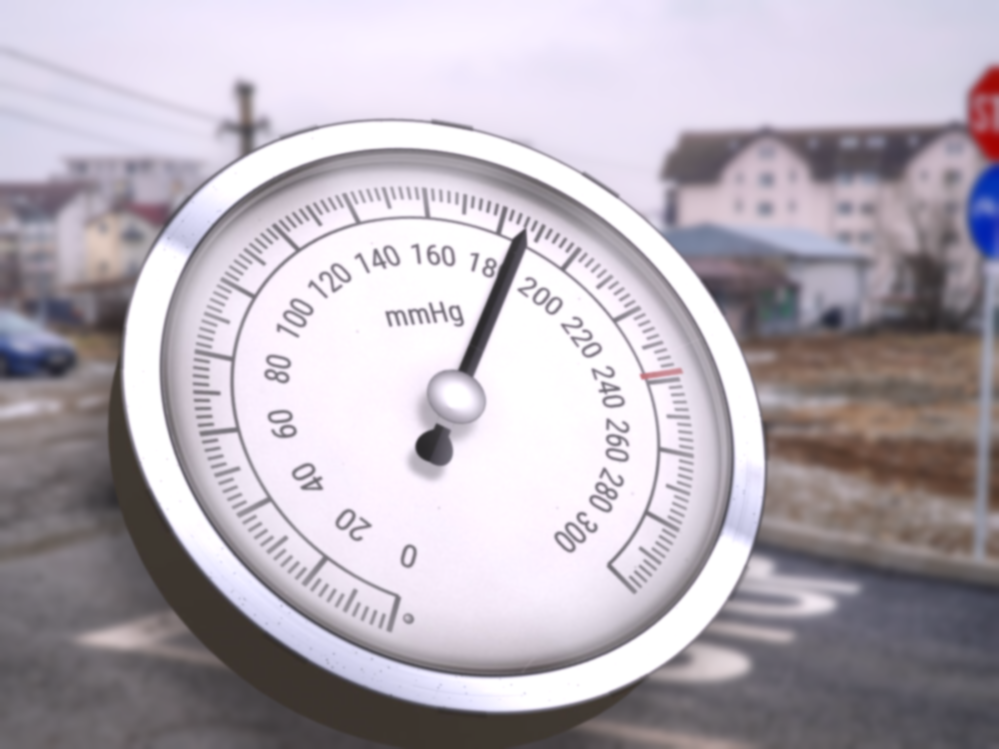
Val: 186 mmHg
